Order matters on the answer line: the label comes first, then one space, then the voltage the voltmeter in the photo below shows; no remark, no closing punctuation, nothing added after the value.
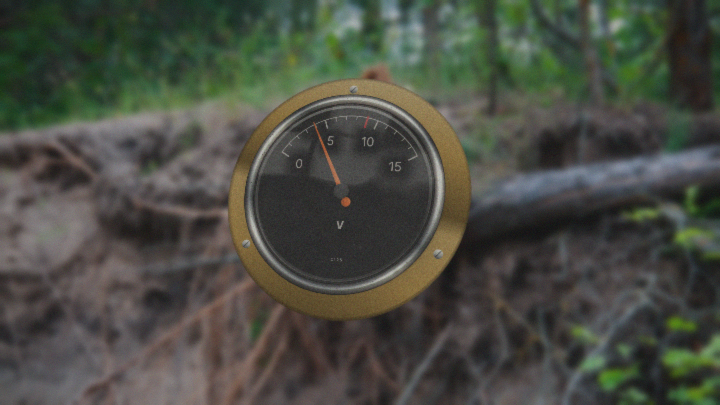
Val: 4 V
